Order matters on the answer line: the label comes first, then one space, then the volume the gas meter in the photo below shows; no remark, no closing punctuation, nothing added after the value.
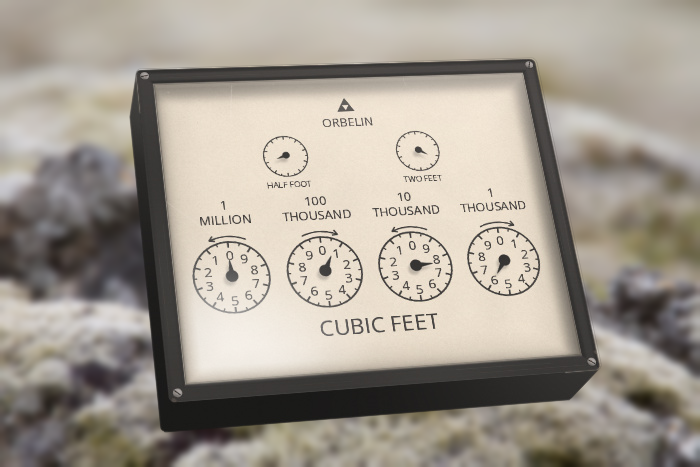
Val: 7600 ft³
